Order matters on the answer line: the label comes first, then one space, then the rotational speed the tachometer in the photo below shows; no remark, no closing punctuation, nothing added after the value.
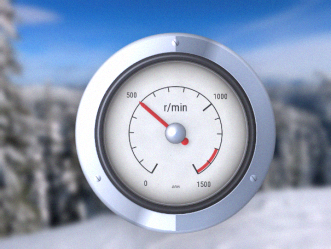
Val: 500 rpm
